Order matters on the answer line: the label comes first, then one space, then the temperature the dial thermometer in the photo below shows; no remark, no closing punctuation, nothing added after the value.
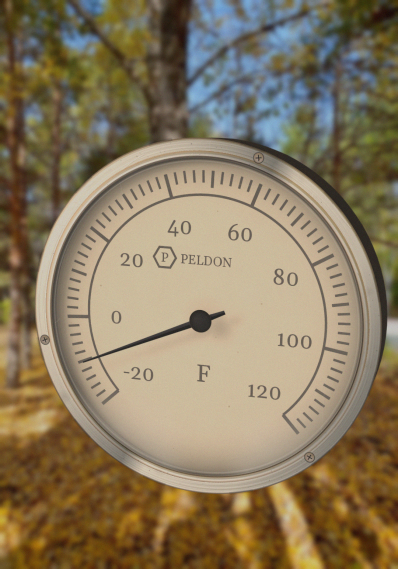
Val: -10 °F
